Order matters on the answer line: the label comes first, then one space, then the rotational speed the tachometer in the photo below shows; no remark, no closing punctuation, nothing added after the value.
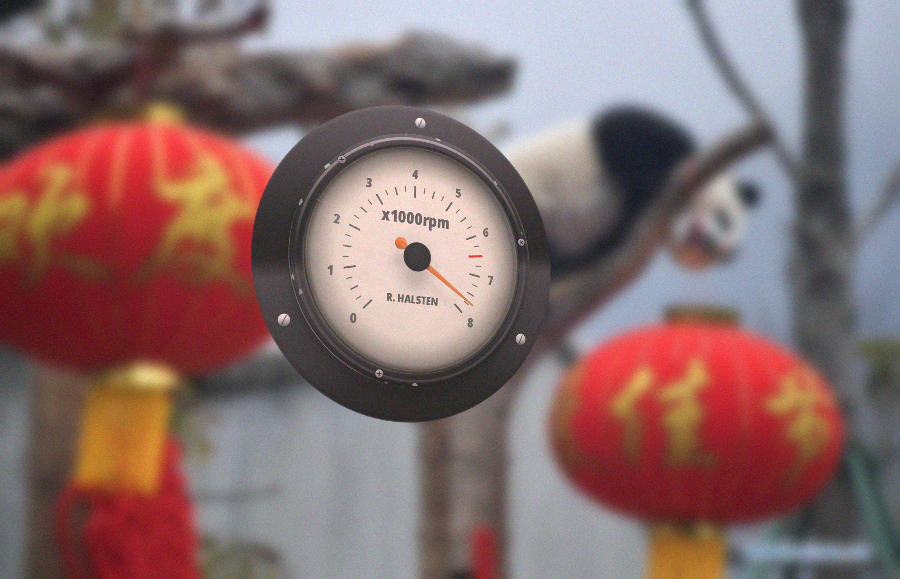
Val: 7750 rpm
